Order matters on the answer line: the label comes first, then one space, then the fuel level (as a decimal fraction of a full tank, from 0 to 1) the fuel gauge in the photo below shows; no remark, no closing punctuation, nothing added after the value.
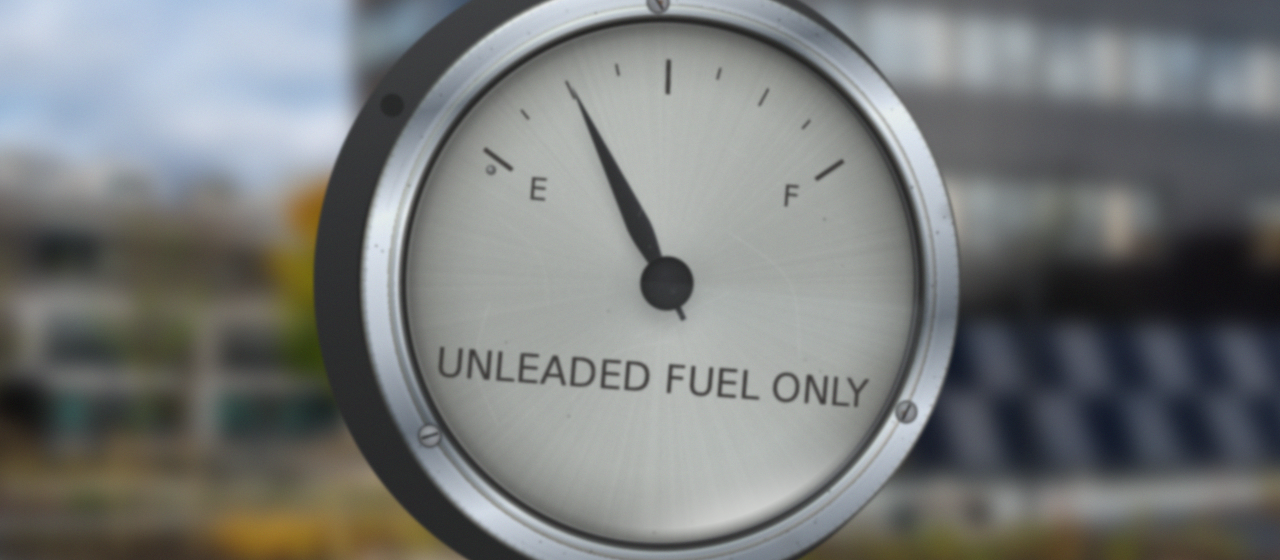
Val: 0.25
